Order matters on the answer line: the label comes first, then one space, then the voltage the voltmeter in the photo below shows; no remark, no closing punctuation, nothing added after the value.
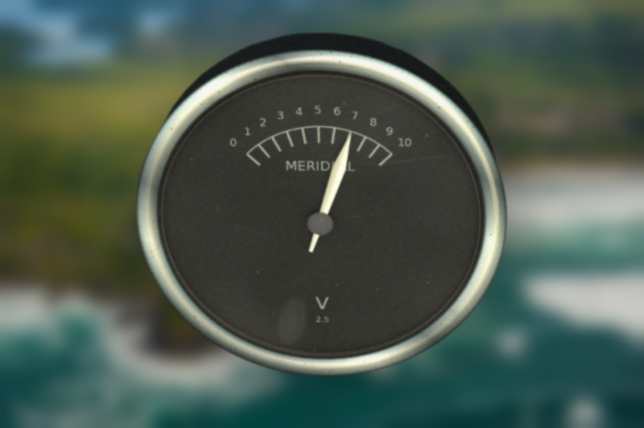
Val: 7 V
